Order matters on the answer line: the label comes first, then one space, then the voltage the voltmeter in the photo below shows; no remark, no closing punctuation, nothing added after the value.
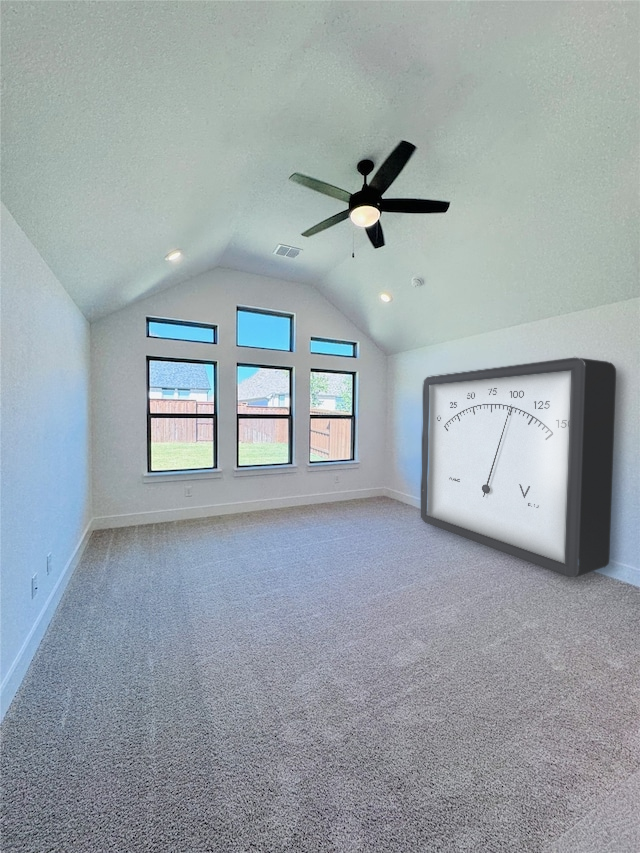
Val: 100 V
